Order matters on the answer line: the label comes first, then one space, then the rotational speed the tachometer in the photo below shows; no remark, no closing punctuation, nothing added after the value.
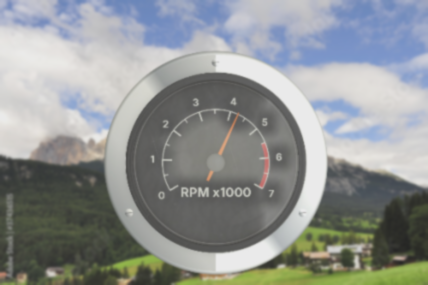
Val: 4250 rpm
